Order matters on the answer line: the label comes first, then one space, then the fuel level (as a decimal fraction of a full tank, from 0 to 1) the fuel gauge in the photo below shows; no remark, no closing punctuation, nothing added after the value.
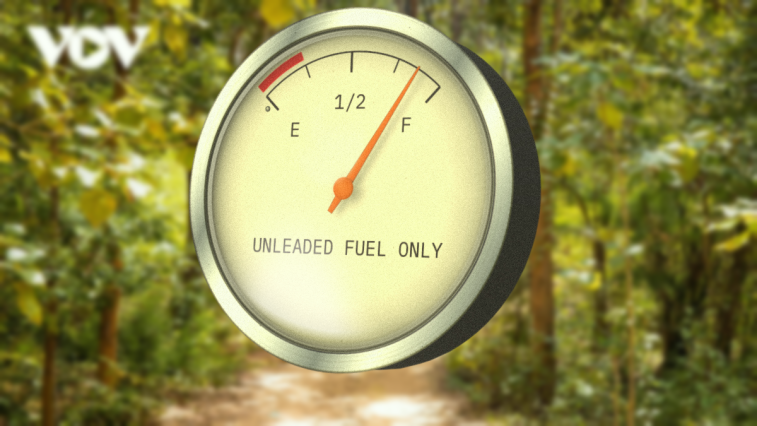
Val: 0.875
